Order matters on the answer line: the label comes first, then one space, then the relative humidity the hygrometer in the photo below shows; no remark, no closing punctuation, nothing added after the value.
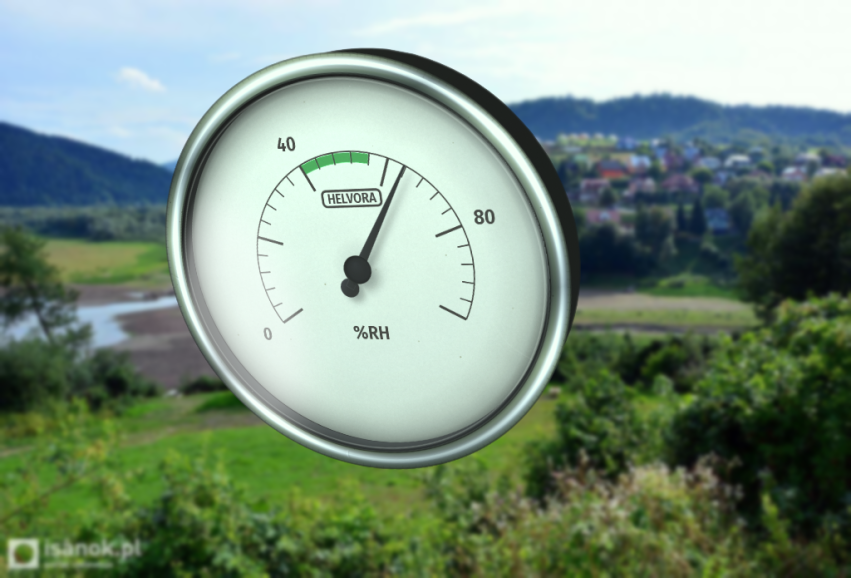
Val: 64 %
